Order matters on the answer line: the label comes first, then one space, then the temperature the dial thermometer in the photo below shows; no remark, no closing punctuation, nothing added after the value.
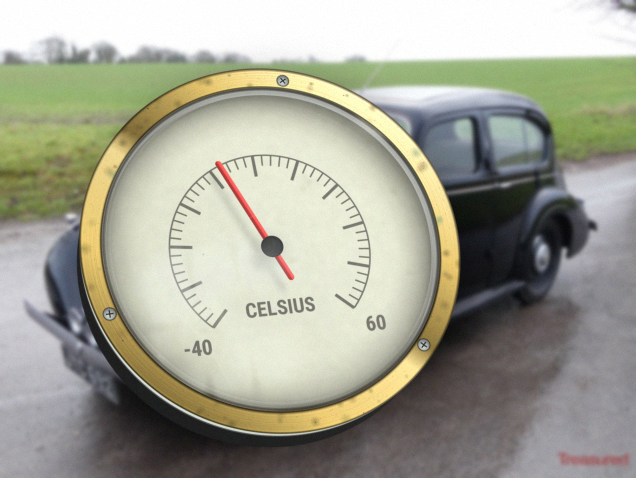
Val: 2 °C
